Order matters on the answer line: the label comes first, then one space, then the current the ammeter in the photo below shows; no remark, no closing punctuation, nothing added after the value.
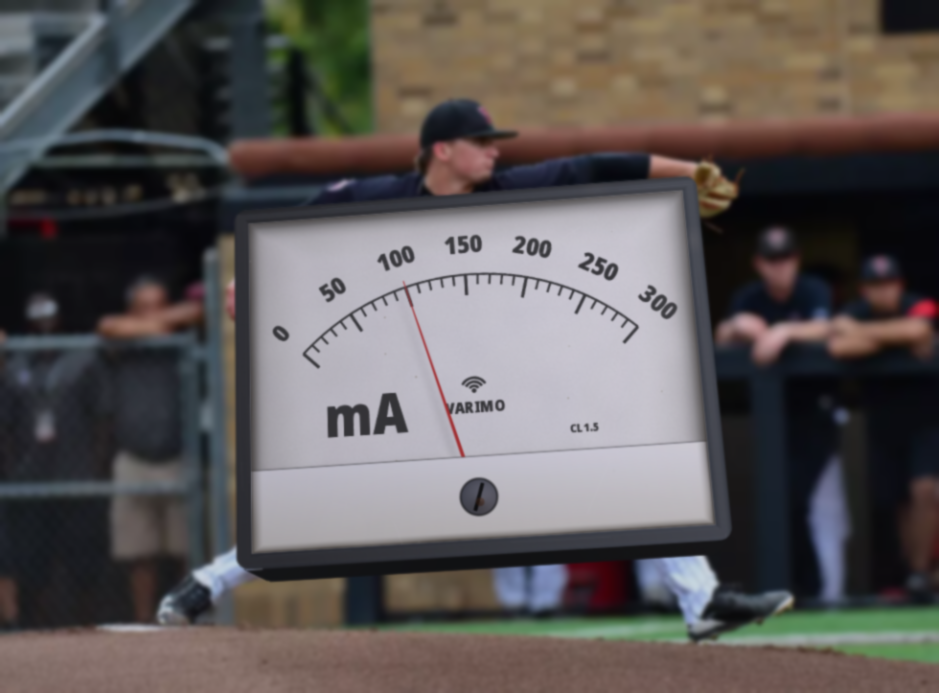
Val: 100 mA
